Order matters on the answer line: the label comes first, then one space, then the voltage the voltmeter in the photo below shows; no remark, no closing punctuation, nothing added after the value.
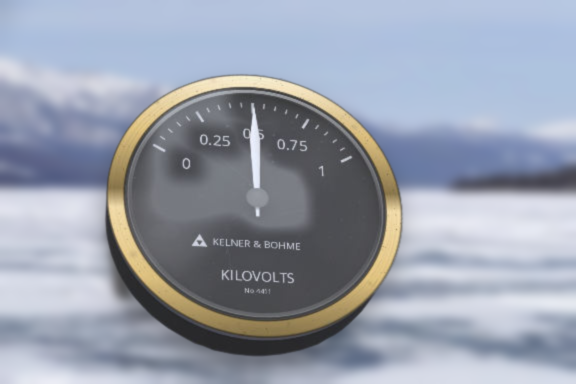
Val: 0.5 kV
